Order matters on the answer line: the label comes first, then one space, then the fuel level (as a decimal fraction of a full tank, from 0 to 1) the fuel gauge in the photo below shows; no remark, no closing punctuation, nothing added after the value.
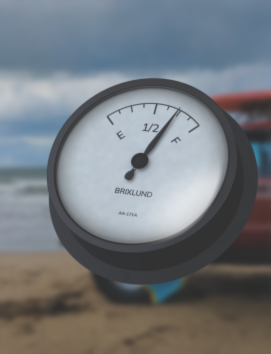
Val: 0.75
